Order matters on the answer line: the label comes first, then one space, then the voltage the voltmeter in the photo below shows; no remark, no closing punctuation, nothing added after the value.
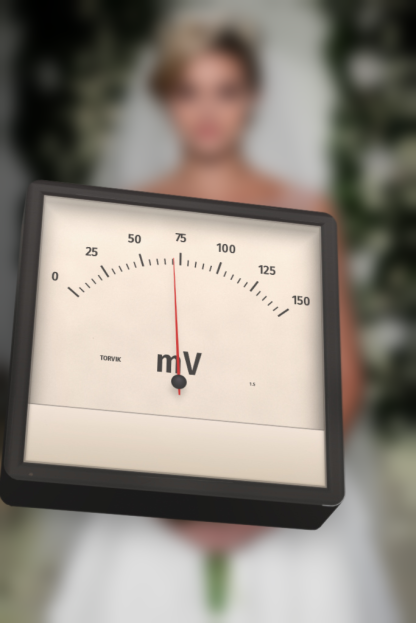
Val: 70 mV
